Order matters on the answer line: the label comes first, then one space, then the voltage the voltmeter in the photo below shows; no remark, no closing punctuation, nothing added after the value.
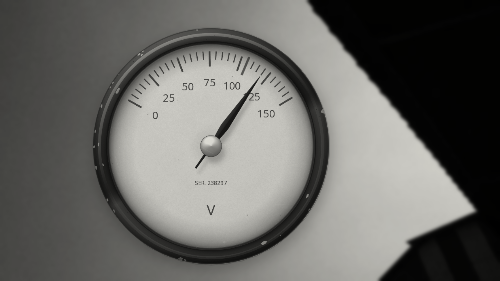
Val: 120 V
